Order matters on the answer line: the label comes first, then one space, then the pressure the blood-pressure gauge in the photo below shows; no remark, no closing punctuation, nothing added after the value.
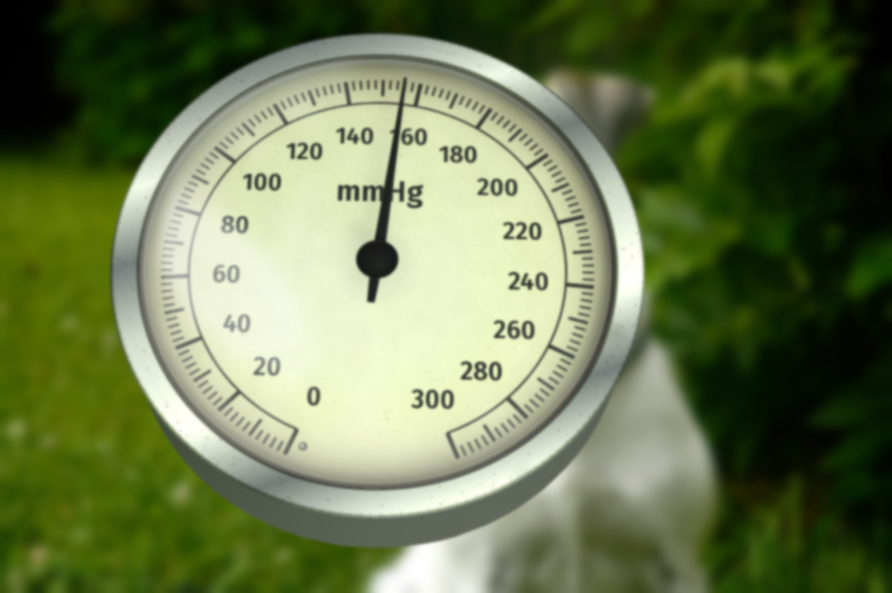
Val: 156 mmHg
